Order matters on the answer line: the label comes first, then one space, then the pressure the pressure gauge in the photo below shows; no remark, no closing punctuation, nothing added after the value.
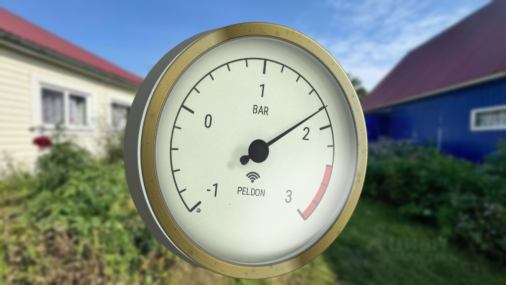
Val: 1.8 bar
